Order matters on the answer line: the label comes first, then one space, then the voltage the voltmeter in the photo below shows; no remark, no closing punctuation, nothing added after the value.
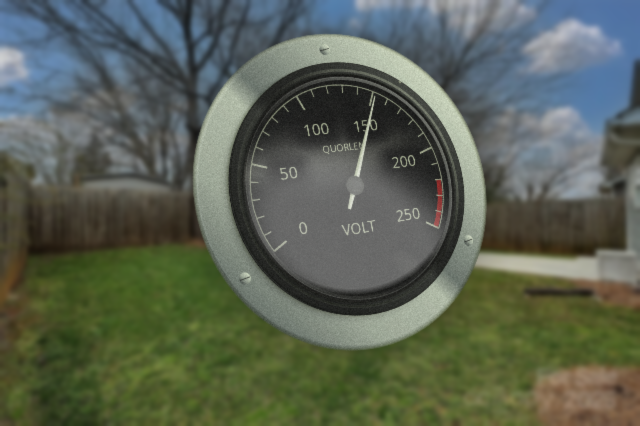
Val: 150 V
